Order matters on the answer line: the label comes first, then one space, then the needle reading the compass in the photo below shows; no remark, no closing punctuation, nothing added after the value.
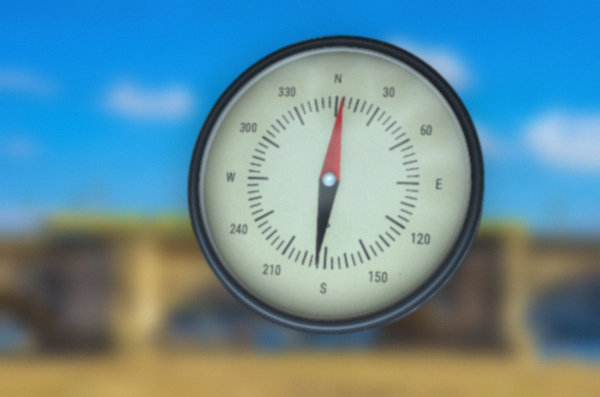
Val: 5 °
